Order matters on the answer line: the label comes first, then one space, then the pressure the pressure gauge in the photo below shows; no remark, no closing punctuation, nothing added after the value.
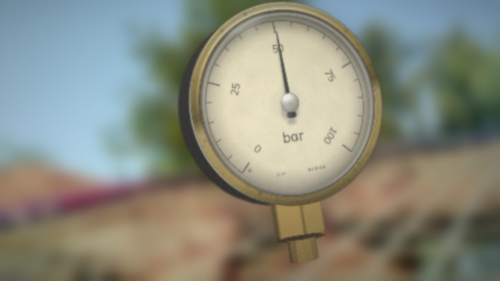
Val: 50 bar
